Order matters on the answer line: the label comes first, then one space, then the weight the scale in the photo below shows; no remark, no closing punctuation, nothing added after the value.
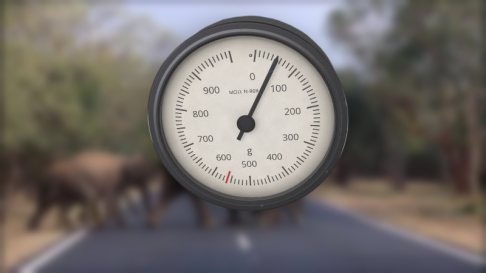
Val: 50 g
